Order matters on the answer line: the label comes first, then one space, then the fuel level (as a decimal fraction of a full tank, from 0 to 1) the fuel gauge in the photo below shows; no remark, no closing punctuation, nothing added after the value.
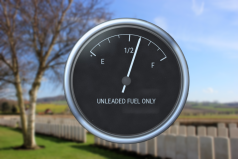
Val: 0.625
